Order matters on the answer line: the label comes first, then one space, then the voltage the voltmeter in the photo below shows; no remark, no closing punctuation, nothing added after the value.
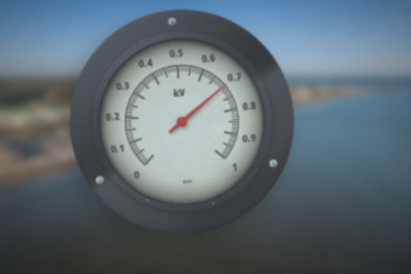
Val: 0.7 kV
